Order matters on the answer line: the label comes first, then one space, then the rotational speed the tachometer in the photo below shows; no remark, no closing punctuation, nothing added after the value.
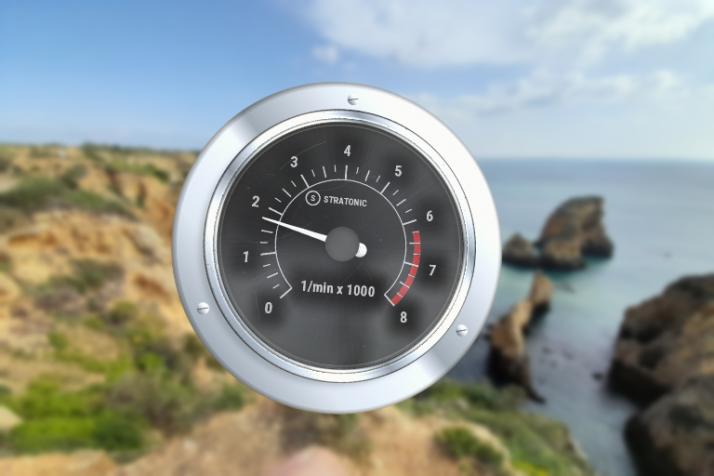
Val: 1750 rpm
